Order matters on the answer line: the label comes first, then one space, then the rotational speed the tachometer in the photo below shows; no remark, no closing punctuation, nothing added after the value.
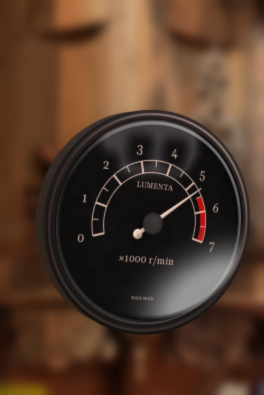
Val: 5250 rpm
